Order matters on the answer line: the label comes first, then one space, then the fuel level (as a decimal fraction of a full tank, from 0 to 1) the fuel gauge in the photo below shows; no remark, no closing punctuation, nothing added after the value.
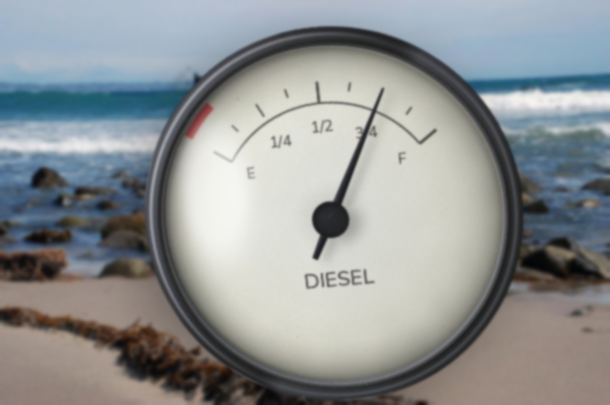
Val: 0.75
